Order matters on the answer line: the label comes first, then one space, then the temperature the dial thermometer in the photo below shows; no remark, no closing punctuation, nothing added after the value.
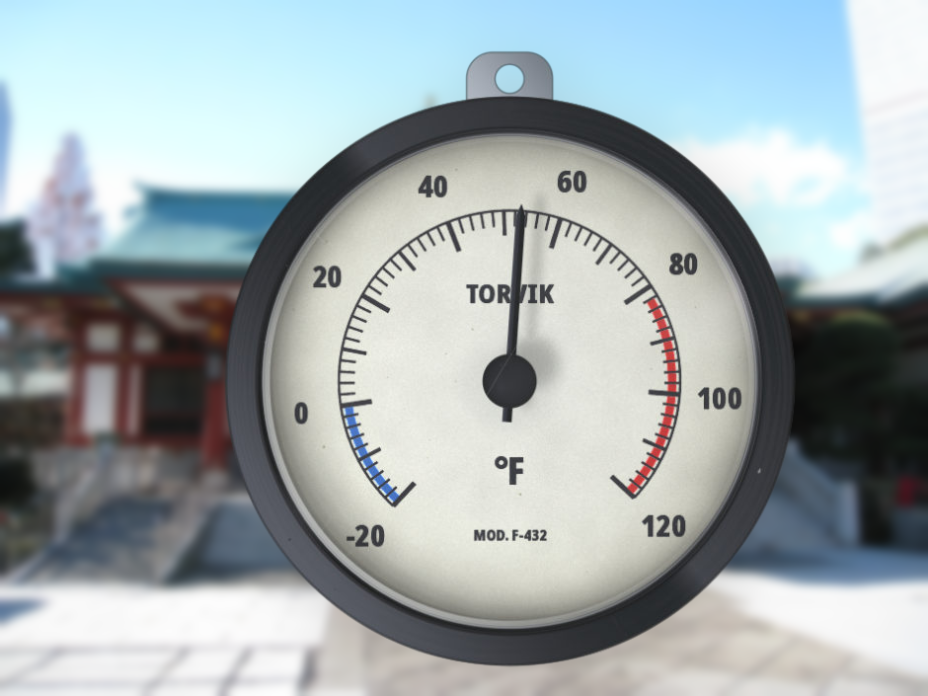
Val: 53 °F
